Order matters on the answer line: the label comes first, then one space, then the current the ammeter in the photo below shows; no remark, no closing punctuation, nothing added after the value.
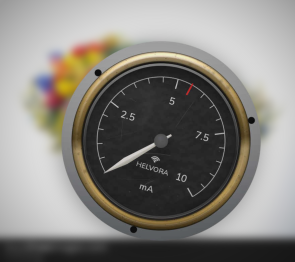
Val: 0 mA
